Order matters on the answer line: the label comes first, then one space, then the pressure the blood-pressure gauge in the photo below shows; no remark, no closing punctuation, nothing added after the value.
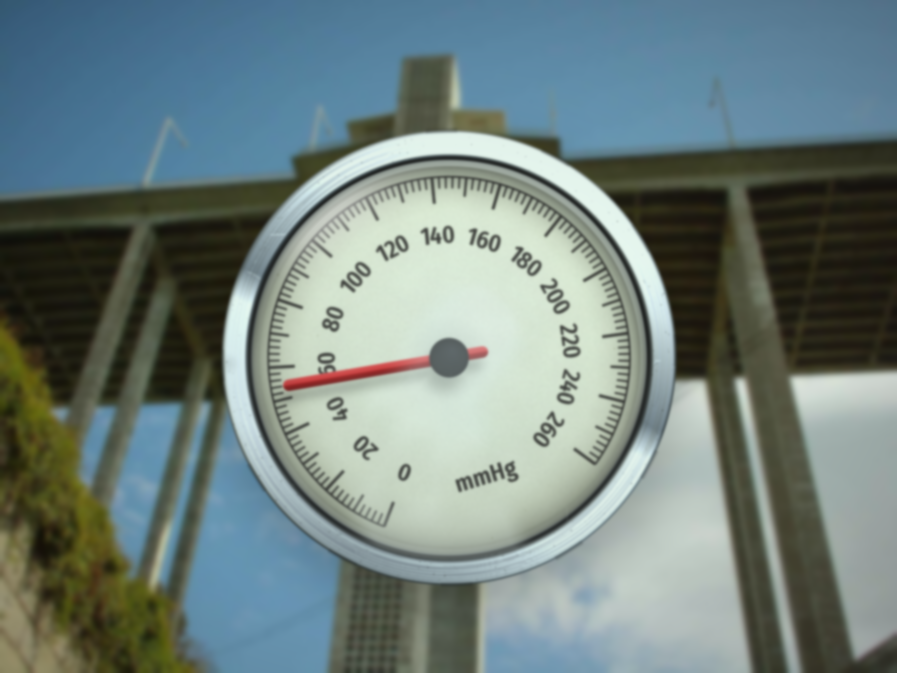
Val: 54 mmHg
